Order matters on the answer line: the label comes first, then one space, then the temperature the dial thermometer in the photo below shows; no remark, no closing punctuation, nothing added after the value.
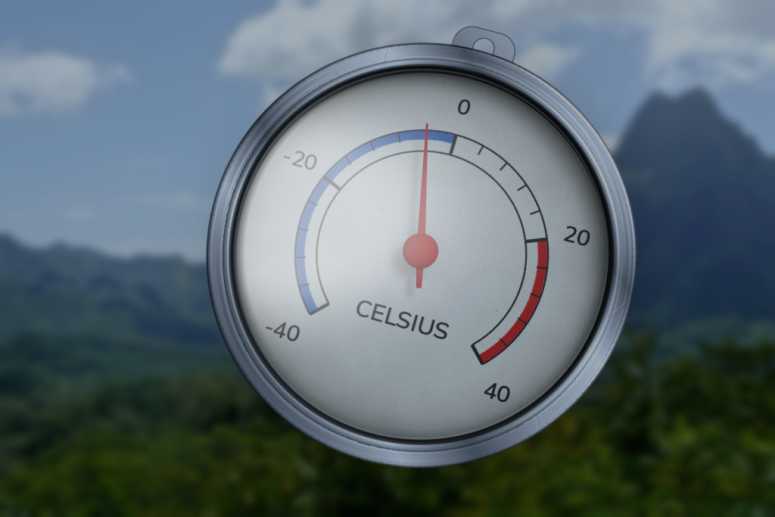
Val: -4 °C
